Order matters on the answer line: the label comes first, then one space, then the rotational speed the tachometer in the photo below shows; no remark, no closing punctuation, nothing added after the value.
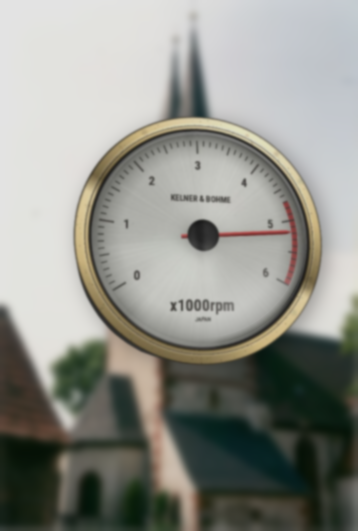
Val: 5200 rpm
